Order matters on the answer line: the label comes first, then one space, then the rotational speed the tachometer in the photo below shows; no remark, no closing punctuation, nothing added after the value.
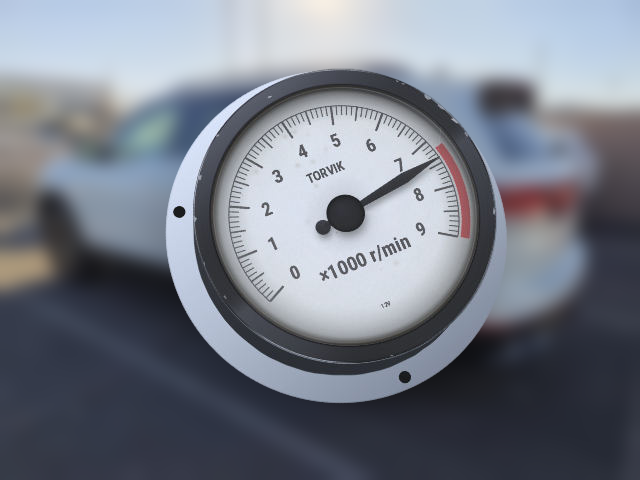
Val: 7400 rpm
